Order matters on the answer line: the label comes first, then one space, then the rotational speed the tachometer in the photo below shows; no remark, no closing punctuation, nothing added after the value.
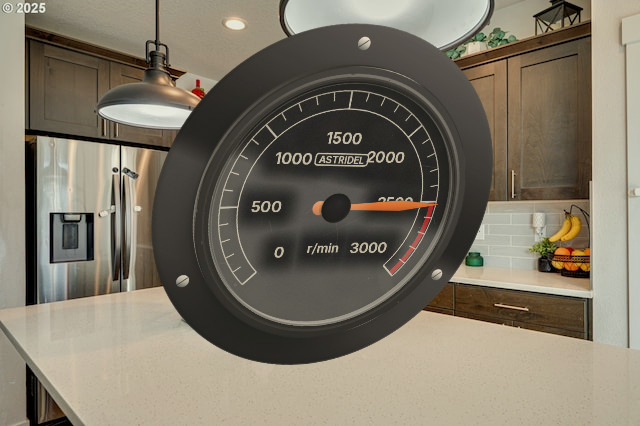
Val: 2500 rpm
